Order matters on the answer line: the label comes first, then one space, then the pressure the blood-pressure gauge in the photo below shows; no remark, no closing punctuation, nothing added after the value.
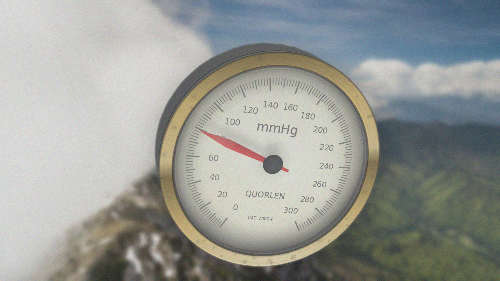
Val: 80 mmHg
